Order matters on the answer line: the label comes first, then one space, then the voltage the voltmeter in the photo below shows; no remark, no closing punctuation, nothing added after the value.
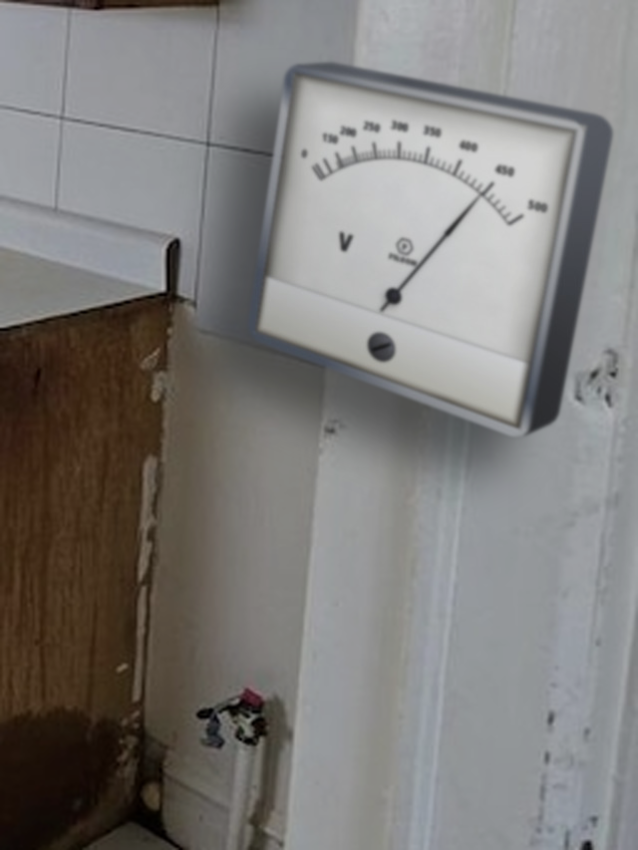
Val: 450 V
